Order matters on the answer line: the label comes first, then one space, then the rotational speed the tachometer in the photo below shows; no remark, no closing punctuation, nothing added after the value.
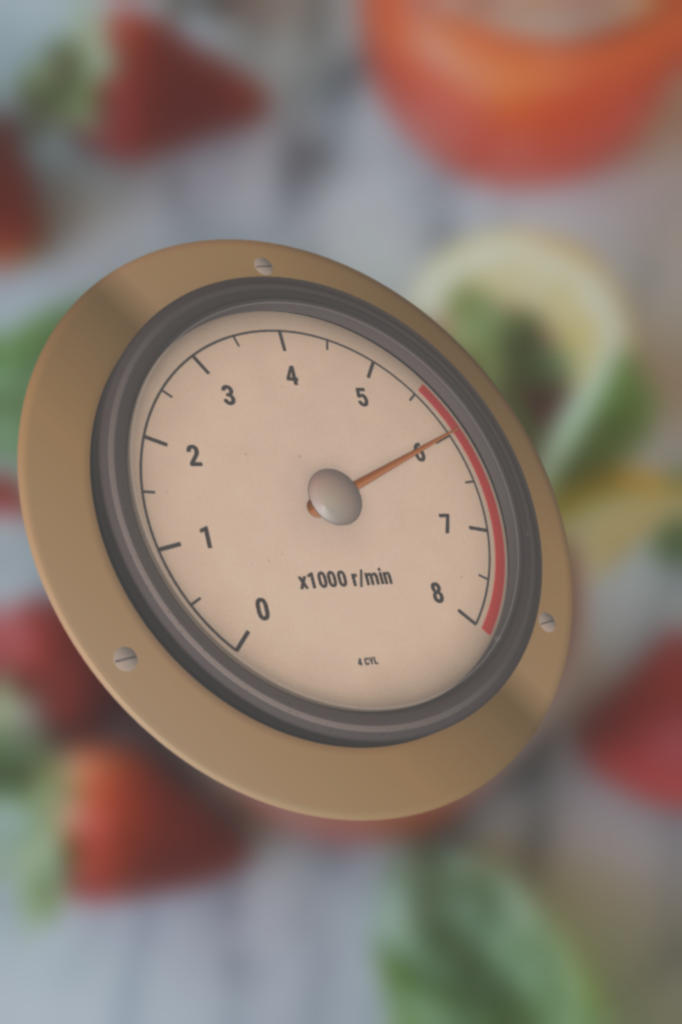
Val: 6000 rpm
